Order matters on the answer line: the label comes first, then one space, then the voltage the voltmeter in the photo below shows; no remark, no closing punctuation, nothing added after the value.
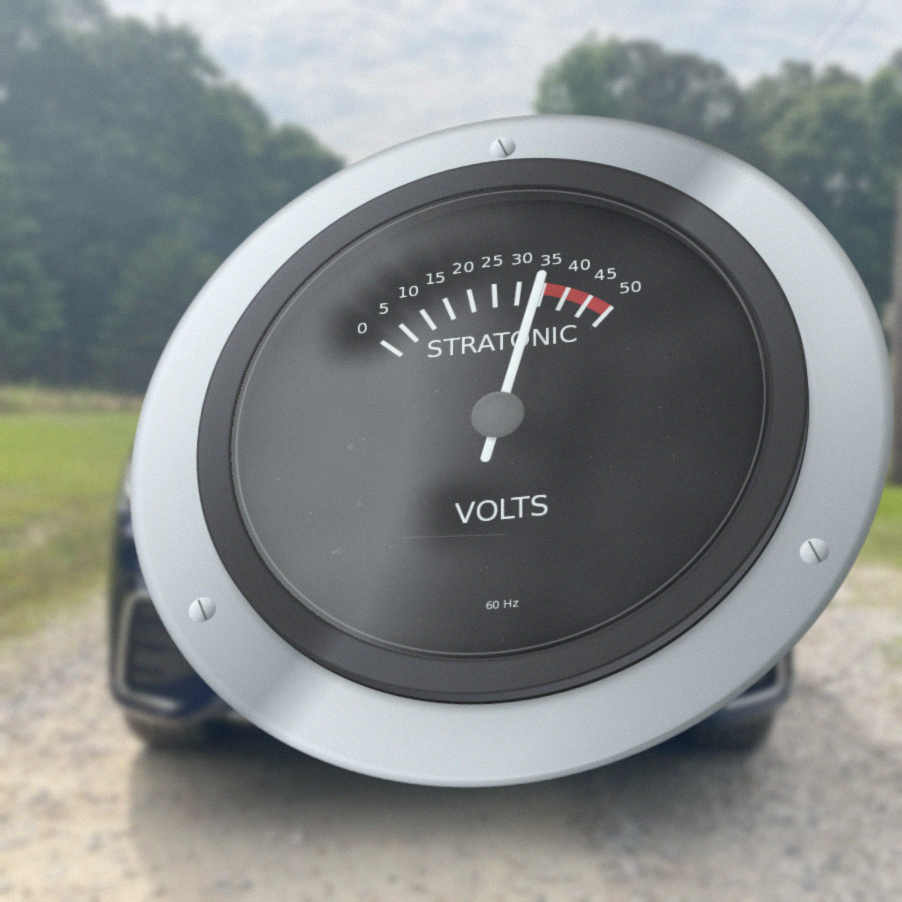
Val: 35 V
